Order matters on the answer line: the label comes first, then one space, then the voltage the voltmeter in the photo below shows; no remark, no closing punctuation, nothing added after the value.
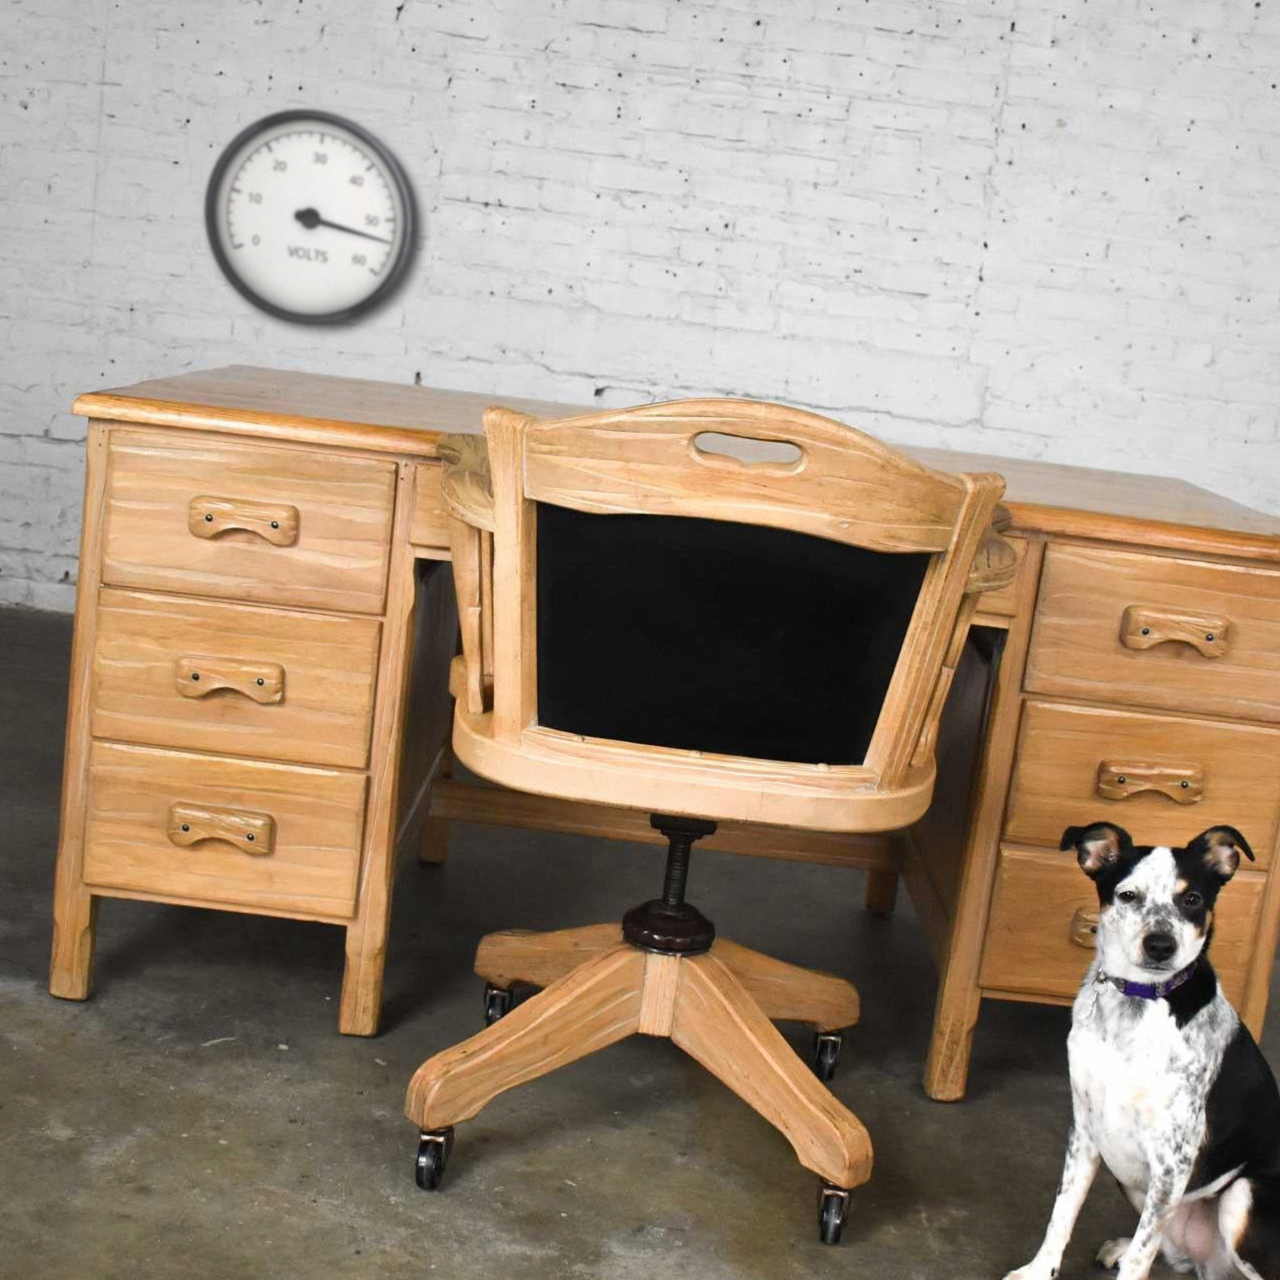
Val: 54 V
